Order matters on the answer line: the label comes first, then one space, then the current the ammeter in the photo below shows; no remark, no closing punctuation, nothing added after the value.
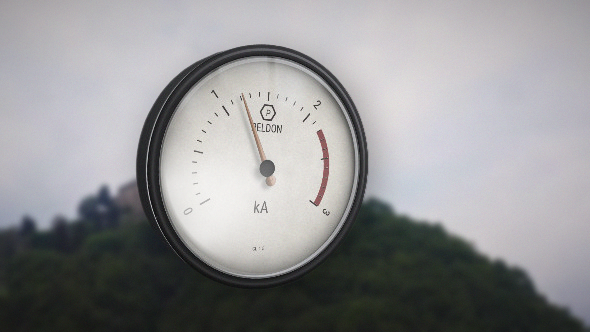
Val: 1.2 kA
